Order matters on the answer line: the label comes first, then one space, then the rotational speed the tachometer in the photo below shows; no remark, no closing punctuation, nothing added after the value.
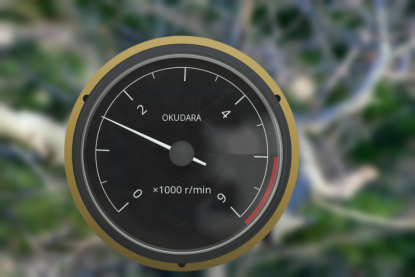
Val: 1500 rpm
